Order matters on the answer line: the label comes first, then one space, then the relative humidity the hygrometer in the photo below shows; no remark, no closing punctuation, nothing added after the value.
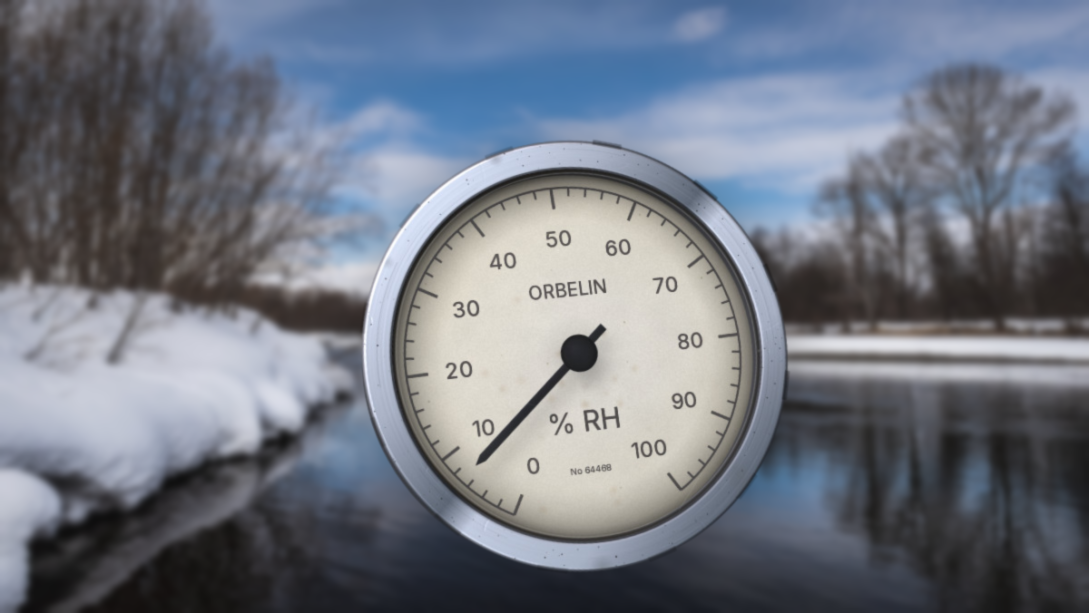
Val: 7 %
